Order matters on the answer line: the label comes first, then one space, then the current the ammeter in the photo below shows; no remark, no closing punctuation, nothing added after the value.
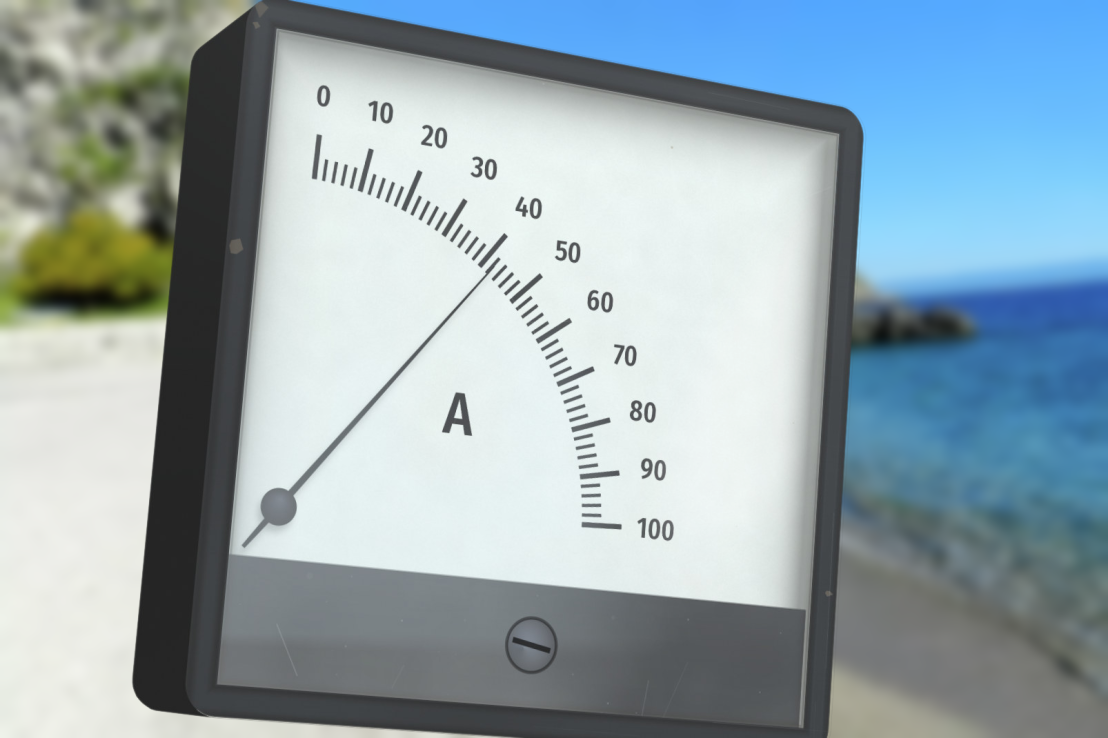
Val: 42 A
